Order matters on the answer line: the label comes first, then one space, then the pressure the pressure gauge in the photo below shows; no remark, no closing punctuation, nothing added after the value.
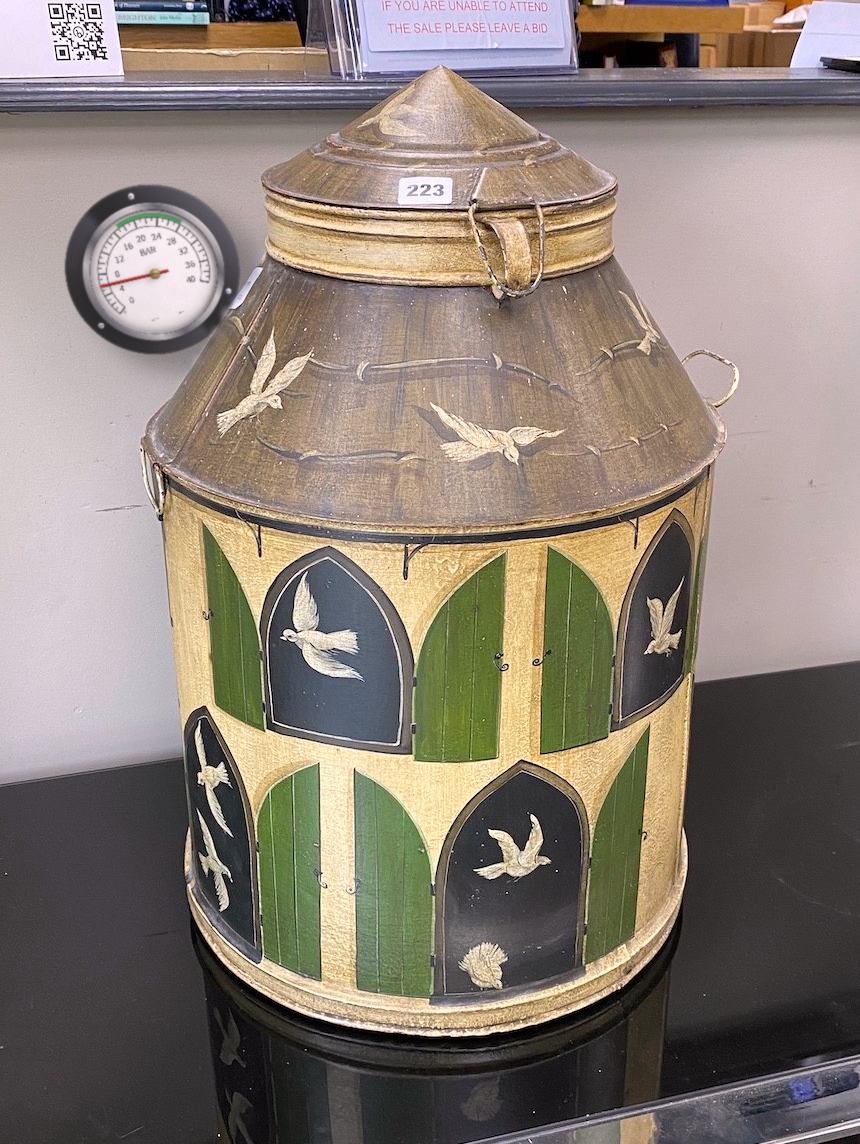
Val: 6 bar
